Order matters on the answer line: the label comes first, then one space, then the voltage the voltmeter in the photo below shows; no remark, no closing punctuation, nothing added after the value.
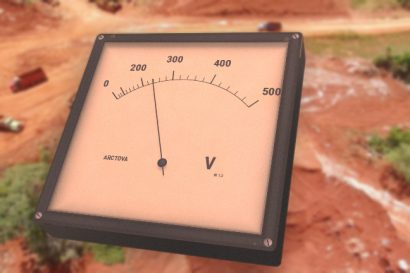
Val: 240 V
